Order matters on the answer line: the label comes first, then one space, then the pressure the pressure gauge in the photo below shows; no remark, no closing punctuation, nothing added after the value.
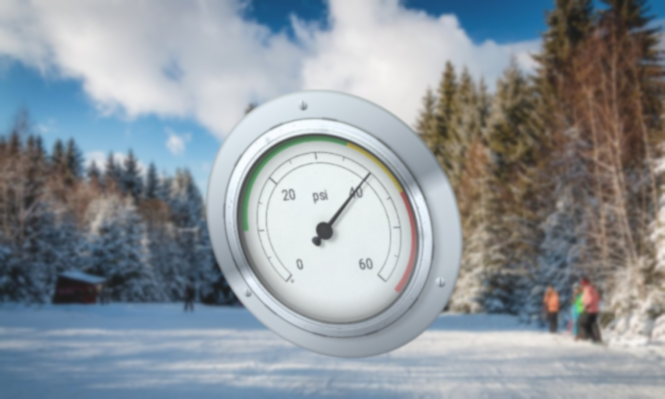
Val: 40 psi
